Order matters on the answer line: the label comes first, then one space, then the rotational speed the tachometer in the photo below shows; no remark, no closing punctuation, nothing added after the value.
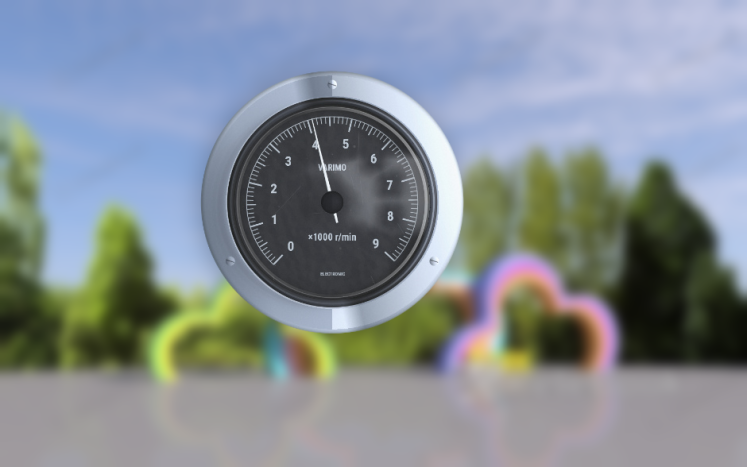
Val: 4100 rpm
